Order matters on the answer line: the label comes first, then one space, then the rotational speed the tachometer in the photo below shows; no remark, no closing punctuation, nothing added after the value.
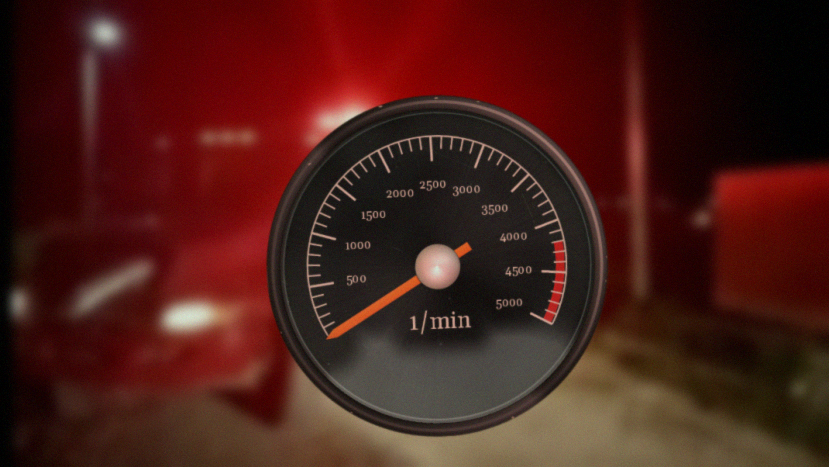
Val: 0 rpm
